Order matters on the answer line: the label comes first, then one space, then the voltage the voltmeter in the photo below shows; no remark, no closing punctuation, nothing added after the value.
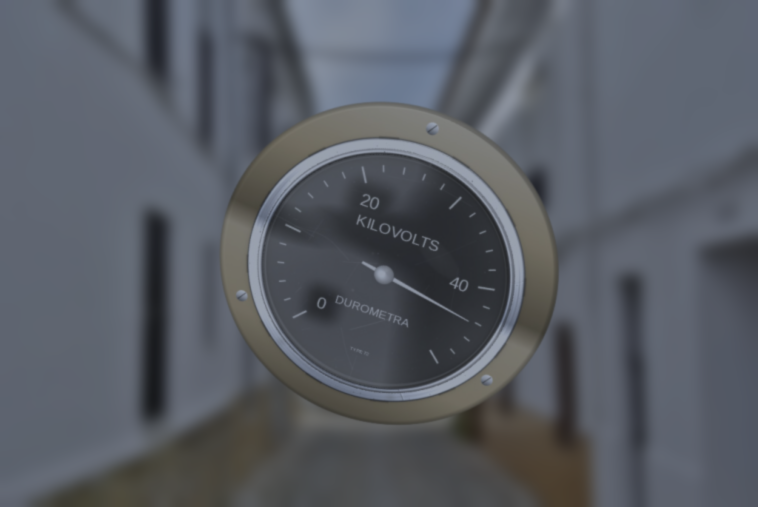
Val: 44 kV
